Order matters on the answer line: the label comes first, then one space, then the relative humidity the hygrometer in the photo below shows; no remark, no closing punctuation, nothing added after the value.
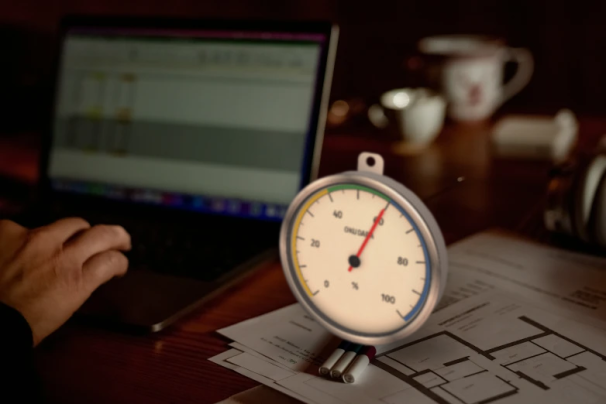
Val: 60 %
